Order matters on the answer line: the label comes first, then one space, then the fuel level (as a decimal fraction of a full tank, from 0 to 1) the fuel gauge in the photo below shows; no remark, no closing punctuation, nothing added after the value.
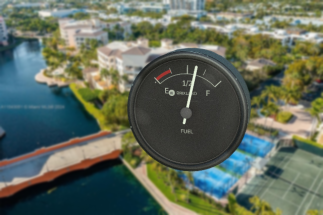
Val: 0.625
